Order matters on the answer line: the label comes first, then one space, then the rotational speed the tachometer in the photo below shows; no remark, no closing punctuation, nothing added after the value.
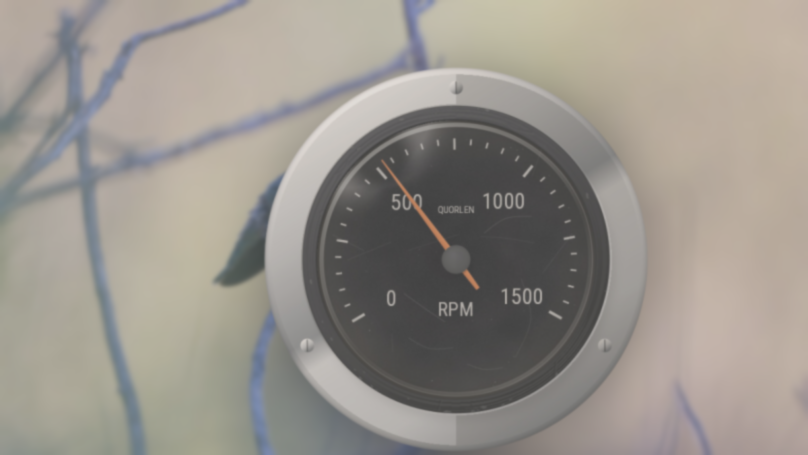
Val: 525 rpm
